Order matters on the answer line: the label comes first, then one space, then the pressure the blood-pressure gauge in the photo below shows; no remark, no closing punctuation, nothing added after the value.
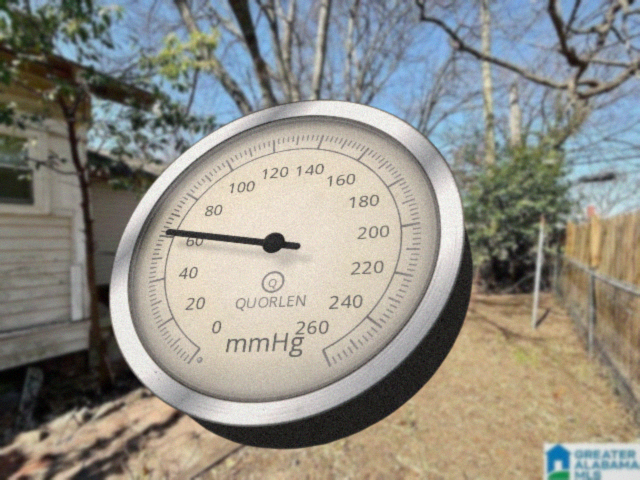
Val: 60 mmHg
